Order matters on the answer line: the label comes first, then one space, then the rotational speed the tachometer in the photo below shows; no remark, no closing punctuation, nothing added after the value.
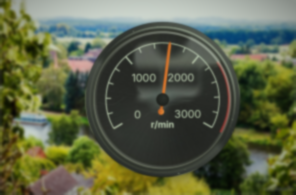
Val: 1600 rpm
